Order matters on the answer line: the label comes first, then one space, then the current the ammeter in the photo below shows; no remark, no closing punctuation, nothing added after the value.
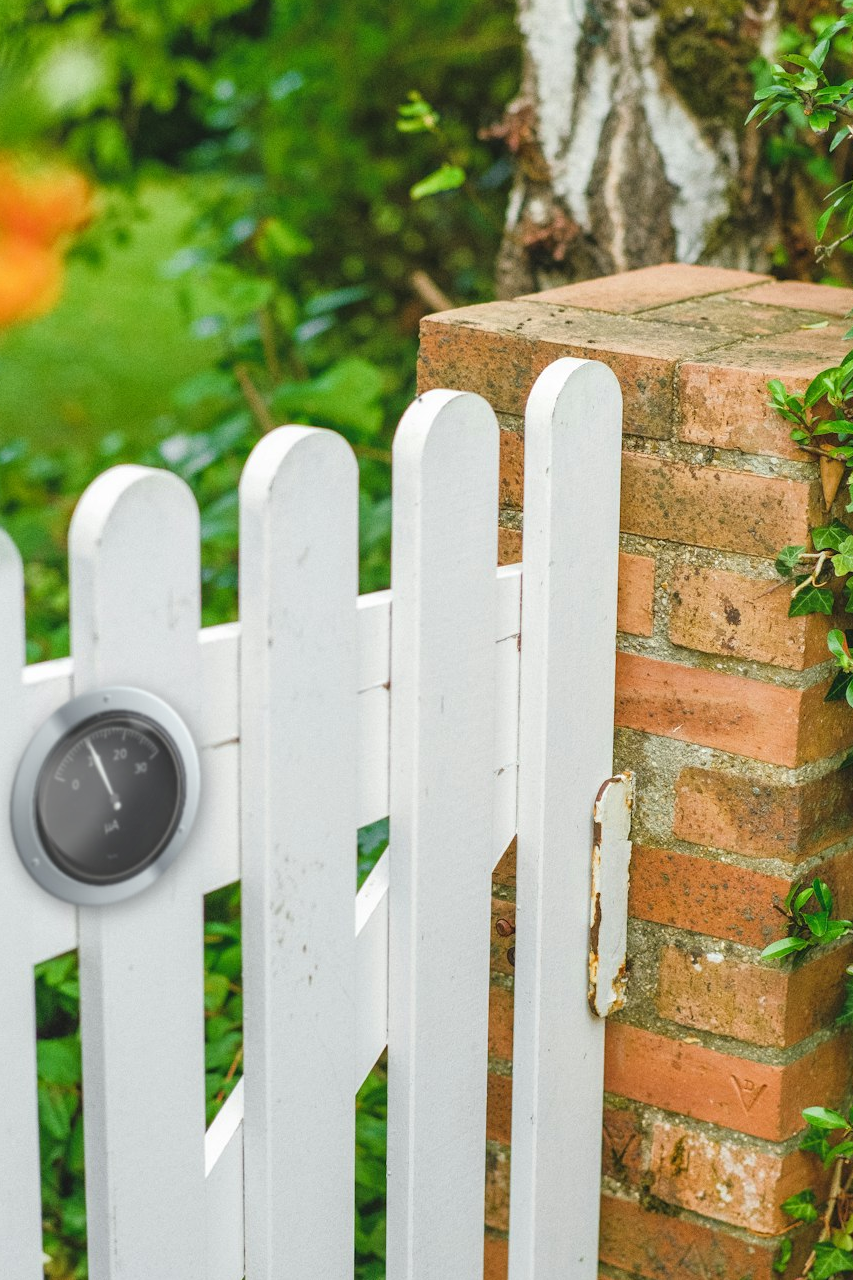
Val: 10 µA
